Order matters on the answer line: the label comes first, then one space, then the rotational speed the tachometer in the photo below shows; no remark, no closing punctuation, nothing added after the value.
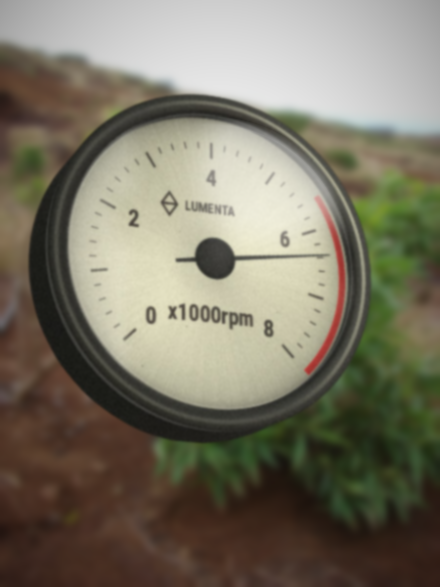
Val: 6400 rpm
